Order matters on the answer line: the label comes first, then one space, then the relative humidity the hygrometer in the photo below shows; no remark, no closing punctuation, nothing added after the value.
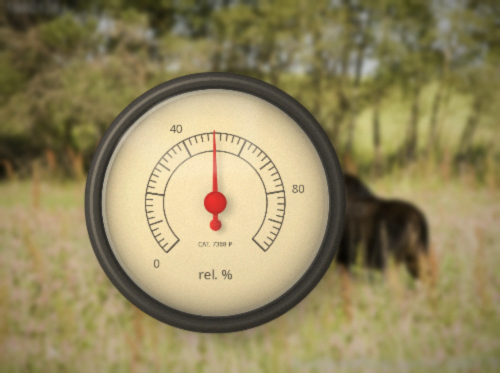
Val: 50 %
